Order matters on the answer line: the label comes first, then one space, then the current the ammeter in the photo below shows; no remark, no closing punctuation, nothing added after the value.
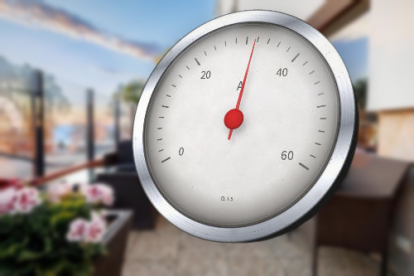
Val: 32 A
